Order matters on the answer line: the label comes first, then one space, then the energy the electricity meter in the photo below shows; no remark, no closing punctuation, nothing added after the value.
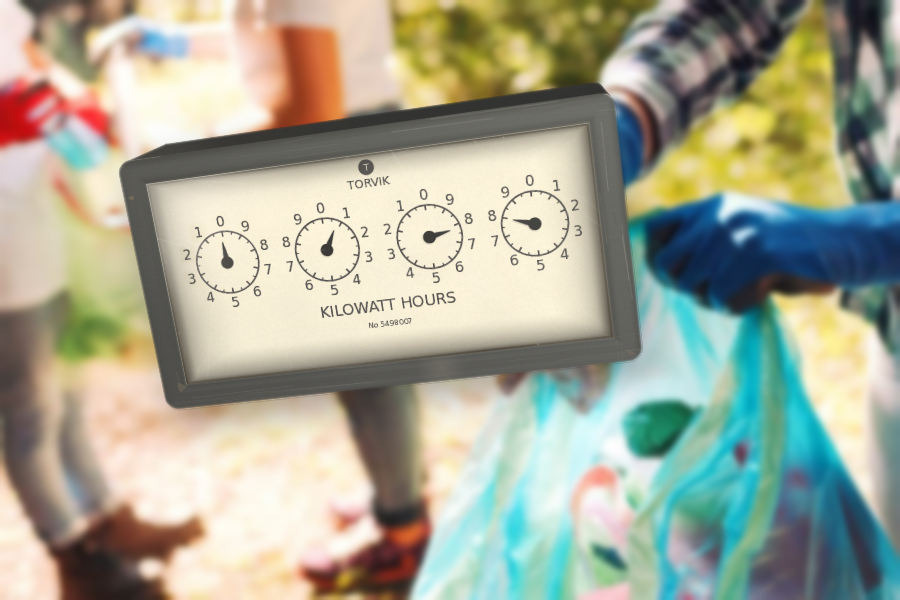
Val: 78 kWh
